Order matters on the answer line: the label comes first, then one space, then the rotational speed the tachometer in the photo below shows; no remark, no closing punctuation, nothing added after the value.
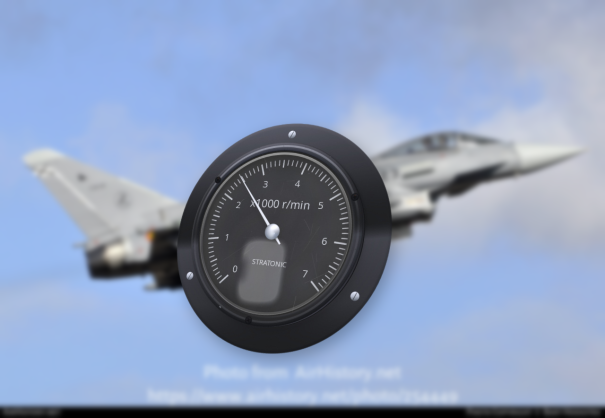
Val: 2500 rpm
